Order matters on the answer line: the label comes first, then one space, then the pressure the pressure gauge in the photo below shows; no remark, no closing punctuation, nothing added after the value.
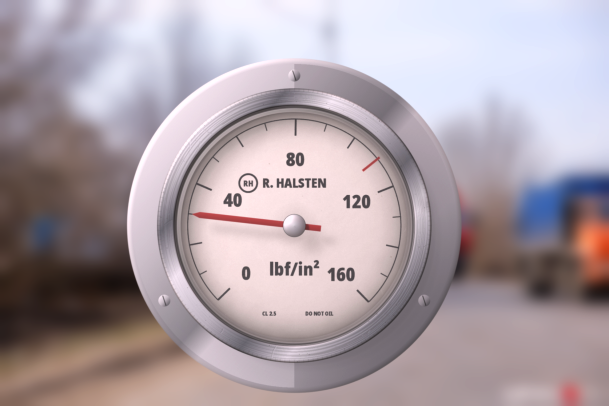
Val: 30 psi
